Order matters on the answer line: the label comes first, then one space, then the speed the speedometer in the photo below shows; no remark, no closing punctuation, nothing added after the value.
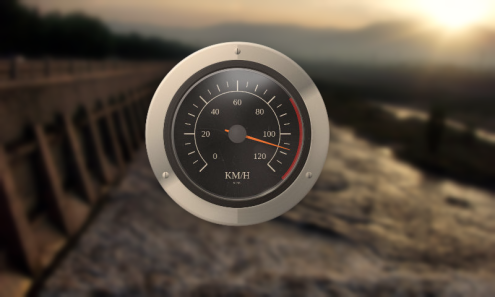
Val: 107.5 km/h
